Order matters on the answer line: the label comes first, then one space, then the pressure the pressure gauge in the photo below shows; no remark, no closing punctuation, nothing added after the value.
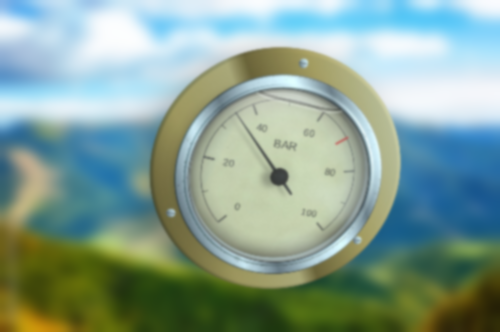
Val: 35 bar
